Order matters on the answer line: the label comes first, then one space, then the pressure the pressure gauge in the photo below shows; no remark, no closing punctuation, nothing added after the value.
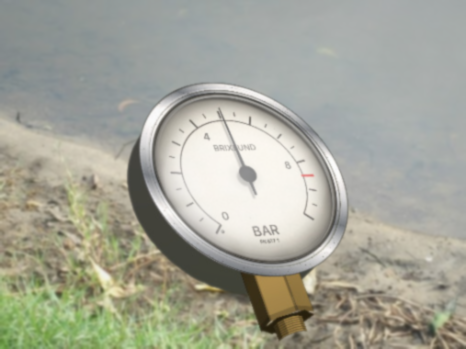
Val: 5 bar
